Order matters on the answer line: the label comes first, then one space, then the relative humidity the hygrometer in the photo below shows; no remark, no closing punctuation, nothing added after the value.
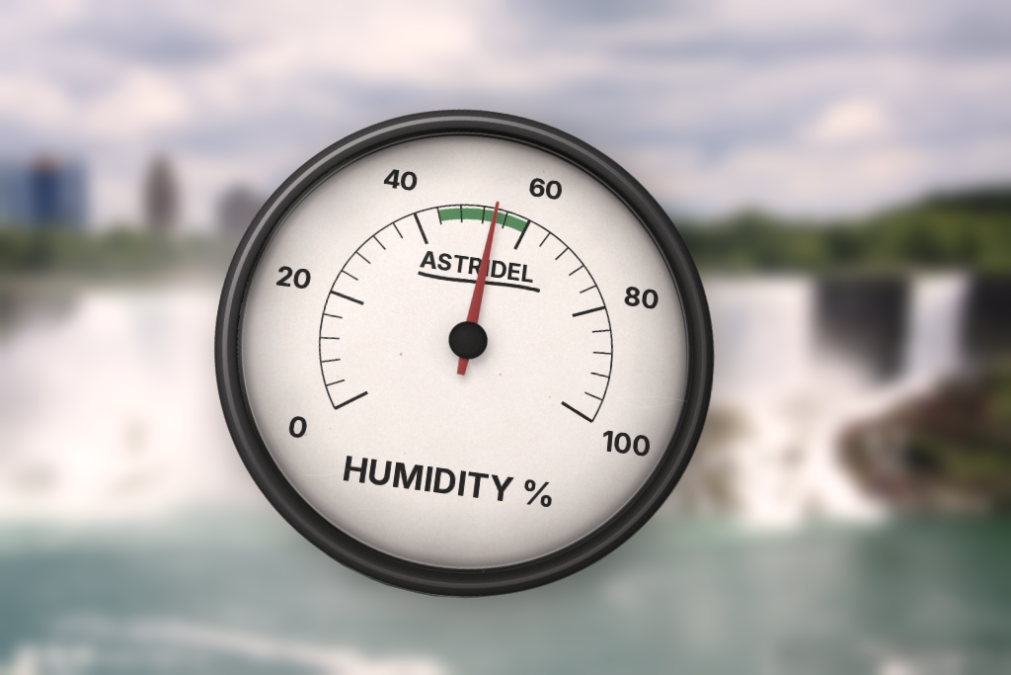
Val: 54 %
